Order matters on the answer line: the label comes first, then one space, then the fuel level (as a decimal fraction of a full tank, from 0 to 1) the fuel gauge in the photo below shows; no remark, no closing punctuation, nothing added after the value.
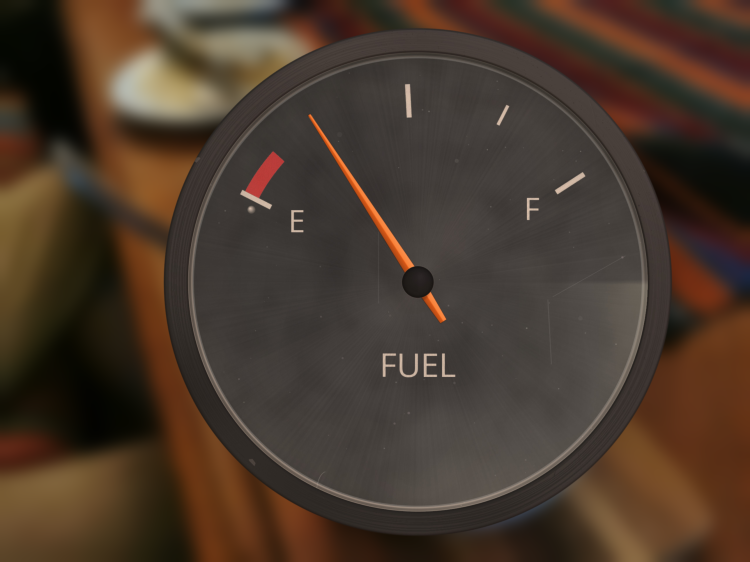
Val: 0.25
